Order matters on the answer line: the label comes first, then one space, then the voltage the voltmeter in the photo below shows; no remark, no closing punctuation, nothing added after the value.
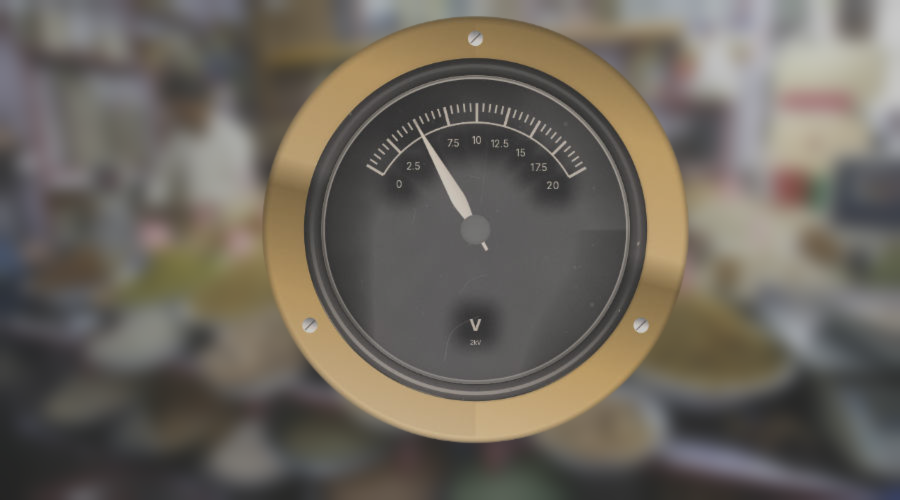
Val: 5 V
